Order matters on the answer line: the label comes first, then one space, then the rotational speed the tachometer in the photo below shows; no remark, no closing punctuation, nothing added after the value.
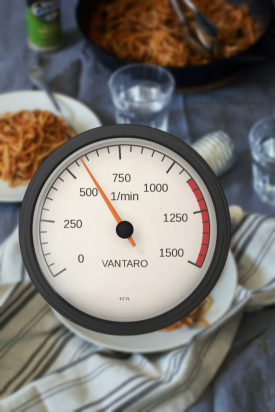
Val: 575 rpm
